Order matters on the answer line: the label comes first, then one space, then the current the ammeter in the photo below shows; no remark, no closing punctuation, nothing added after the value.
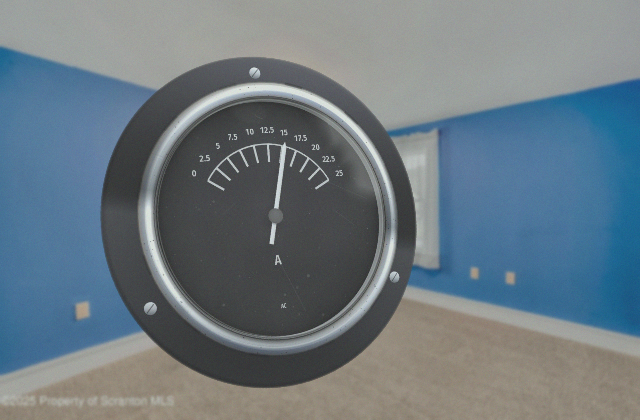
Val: 15 A
